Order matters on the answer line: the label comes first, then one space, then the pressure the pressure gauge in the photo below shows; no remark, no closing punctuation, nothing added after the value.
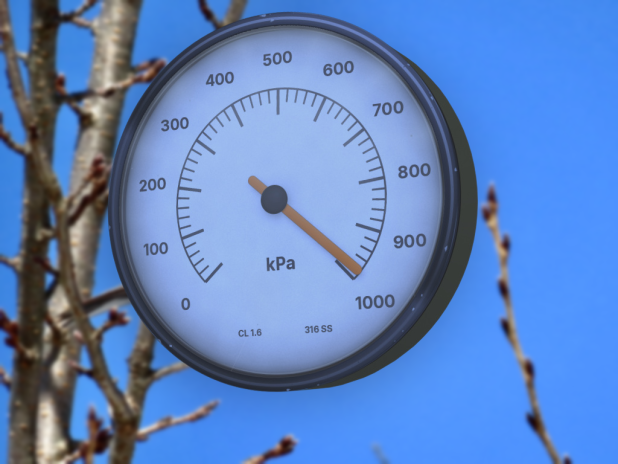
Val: 980 kPa
